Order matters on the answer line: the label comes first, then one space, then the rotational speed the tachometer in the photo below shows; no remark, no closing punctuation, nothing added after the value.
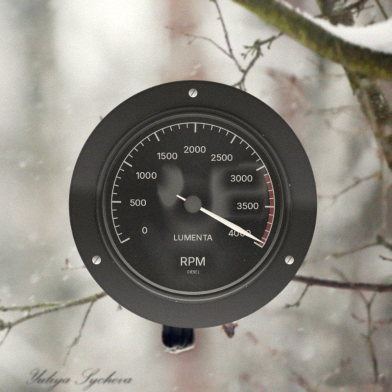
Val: 3950 rpm
